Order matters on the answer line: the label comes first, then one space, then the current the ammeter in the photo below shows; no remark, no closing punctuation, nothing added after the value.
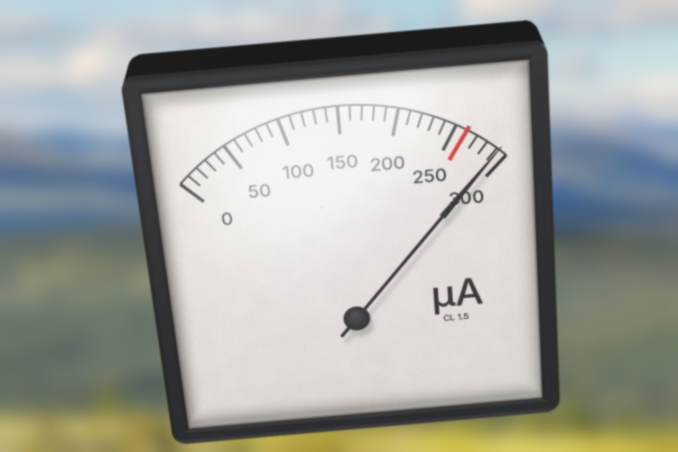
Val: 290 µA
